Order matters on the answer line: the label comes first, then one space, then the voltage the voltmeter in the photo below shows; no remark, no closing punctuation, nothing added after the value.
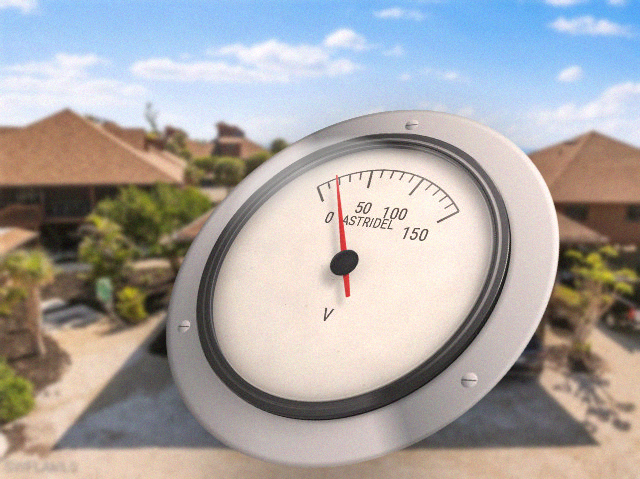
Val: 20 V
